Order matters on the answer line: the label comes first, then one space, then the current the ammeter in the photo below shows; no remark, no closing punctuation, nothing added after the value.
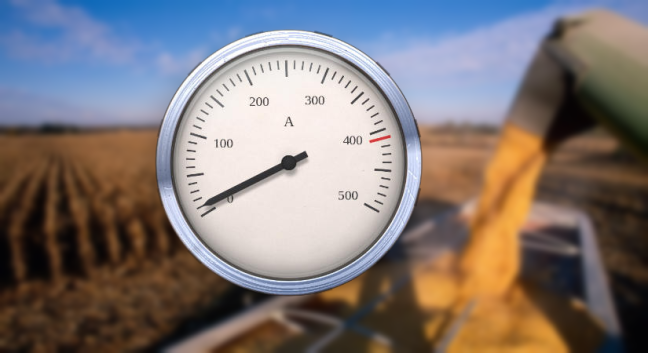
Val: 10 A
